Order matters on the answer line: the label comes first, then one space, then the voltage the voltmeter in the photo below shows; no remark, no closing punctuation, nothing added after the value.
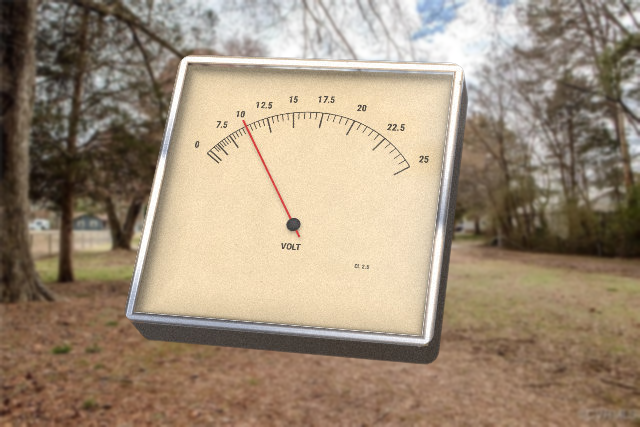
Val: 10 V
